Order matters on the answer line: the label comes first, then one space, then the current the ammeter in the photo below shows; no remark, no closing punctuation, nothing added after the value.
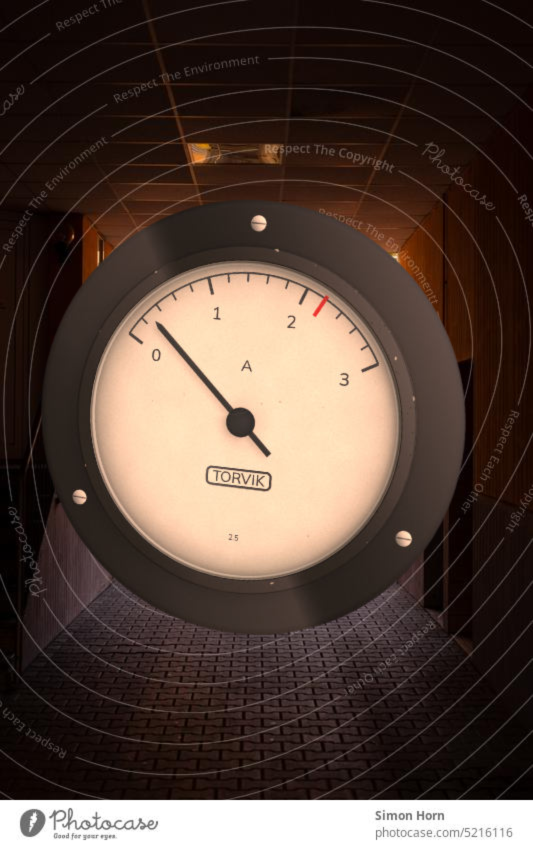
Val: 0.3 A
